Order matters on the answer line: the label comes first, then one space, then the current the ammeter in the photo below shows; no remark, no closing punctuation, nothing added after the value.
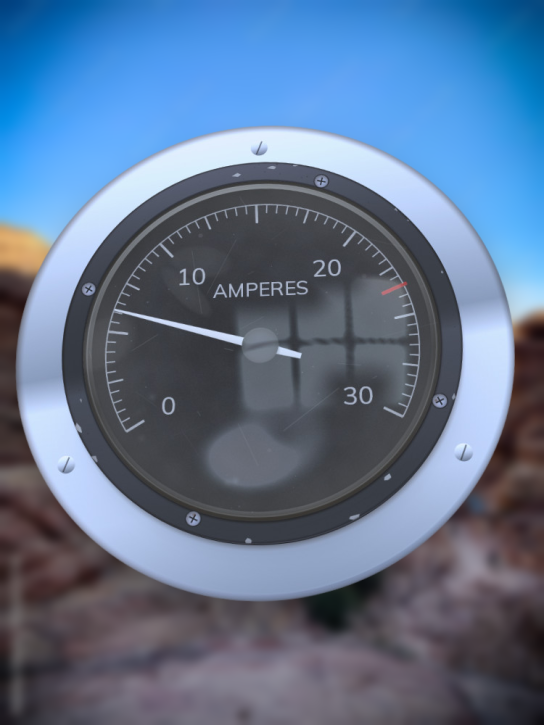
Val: 6 A
